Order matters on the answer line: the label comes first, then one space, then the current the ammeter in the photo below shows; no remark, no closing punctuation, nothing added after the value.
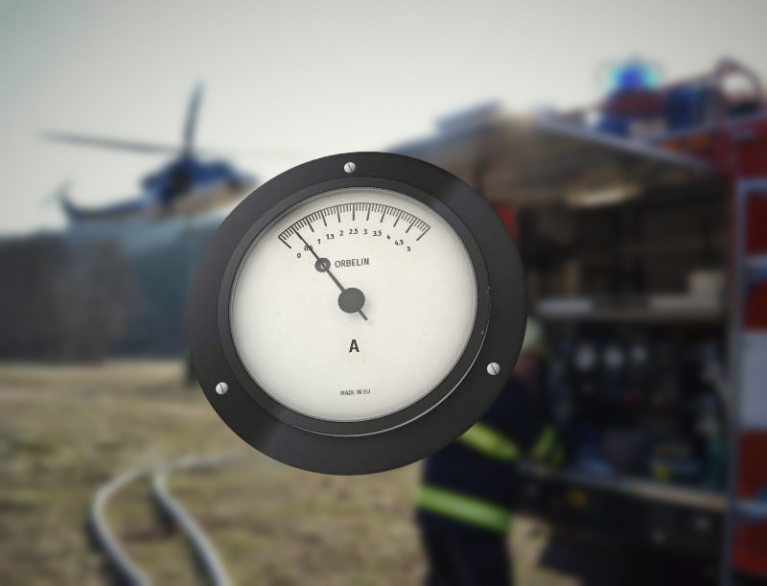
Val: 0.5 A
